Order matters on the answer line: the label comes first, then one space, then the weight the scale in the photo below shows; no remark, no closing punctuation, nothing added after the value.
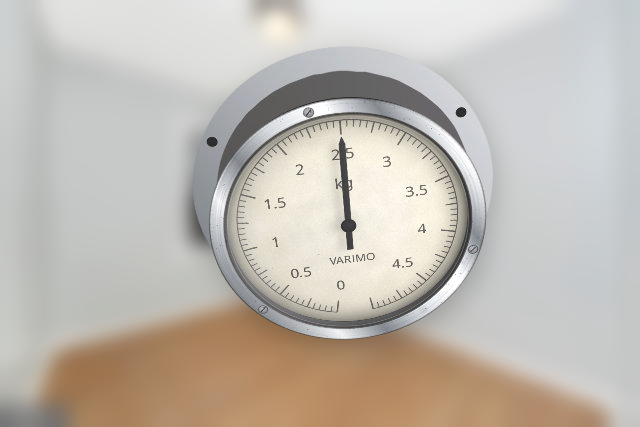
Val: 2.5 kg
